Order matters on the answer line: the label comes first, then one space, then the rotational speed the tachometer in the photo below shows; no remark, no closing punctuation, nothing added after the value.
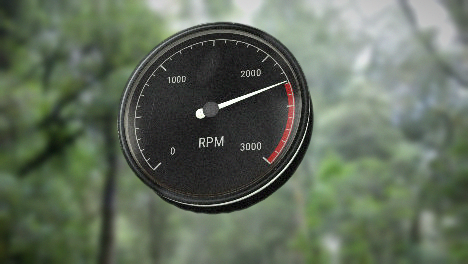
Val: 2300 rpm
